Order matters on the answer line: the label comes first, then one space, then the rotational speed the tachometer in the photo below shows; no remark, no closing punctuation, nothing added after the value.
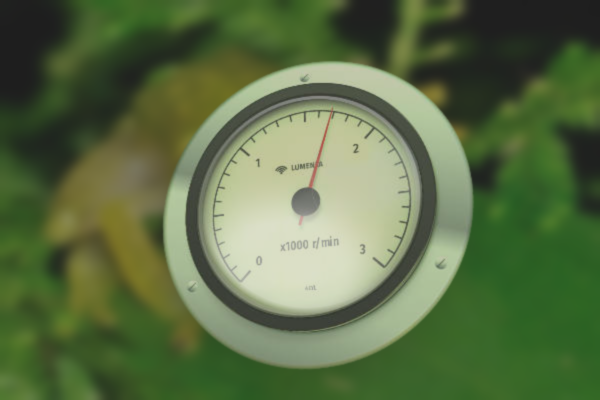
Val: 1700 rpm
